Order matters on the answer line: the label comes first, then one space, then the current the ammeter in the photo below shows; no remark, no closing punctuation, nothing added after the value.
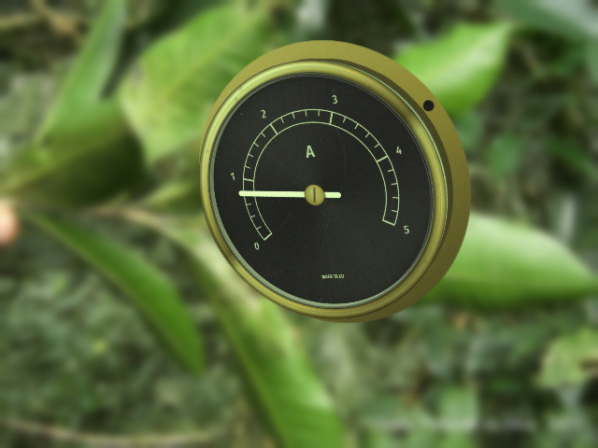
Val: 0.8 A
